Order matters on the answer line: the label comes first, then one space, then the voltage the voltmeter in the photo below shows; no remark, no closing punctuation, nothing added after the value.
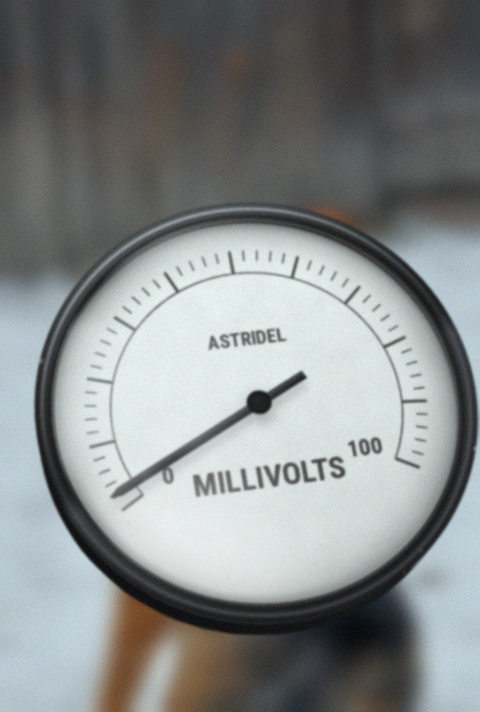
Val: 2 mV
